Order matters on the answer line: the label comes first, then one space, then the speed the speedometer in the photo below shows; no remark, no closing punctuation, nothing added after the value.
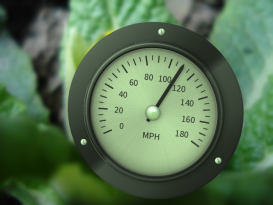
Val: 110 mph
